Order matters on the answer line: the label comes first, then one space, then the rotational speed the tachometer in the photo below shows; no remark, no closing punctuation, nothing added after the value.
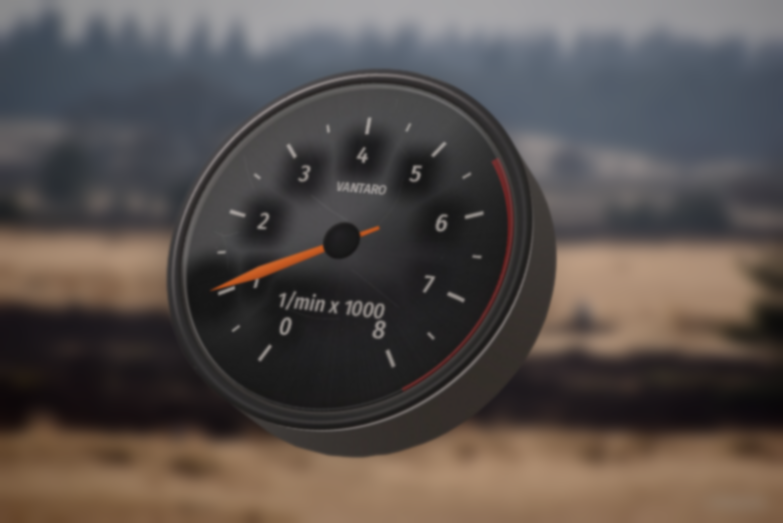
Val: 1000 rpm
